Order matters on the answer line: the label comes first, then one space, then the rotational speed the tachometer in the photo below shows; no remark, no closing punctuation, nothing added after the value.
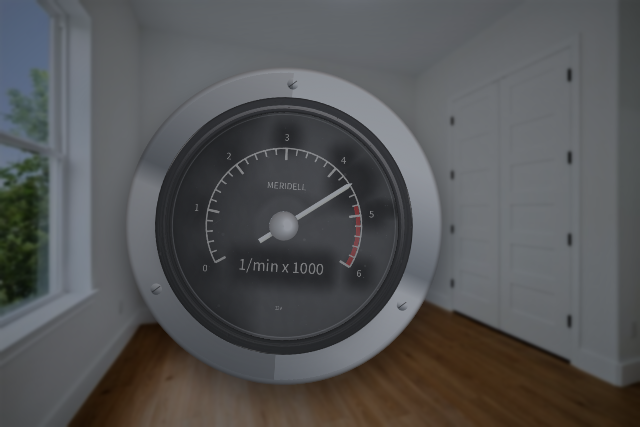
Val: 4400 rpm
